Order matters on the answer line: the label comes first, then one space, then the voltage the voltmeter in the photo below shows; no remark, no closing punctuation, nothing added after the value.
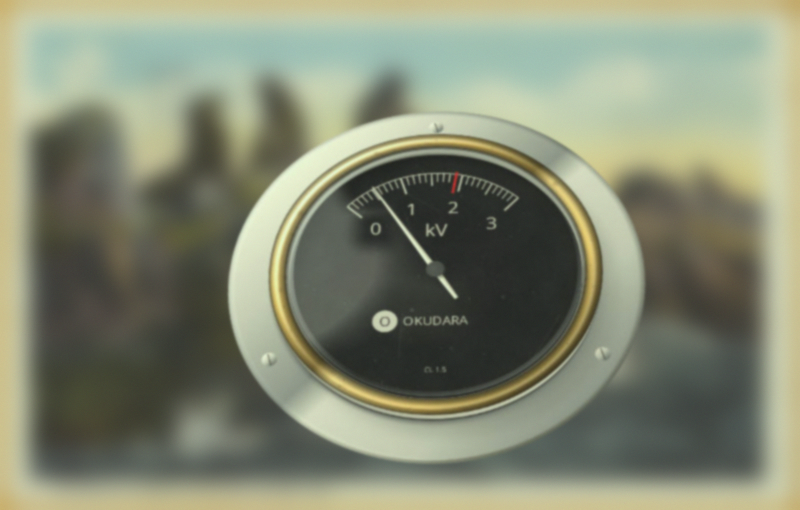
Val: 0.5 kV
